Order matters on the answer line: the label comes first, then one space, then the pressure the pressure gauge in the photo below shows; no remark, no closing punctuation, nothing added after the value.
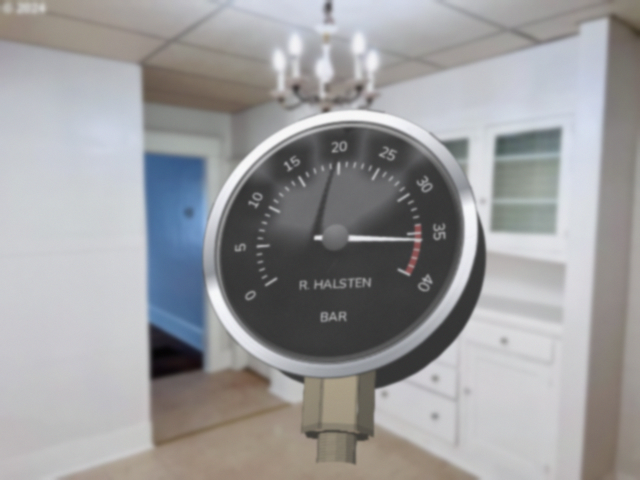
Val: 36 bar
